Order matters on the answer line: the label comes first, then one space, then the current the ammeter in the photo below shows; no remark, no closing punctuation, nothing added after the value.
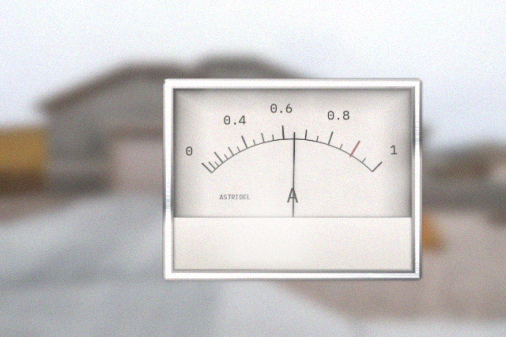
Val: 0.65 A
